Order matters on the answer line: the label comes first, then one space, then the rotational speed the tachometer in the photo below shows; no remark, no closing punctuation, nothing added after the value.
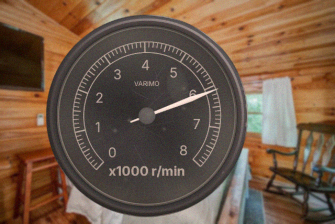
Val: 6100 rpm
